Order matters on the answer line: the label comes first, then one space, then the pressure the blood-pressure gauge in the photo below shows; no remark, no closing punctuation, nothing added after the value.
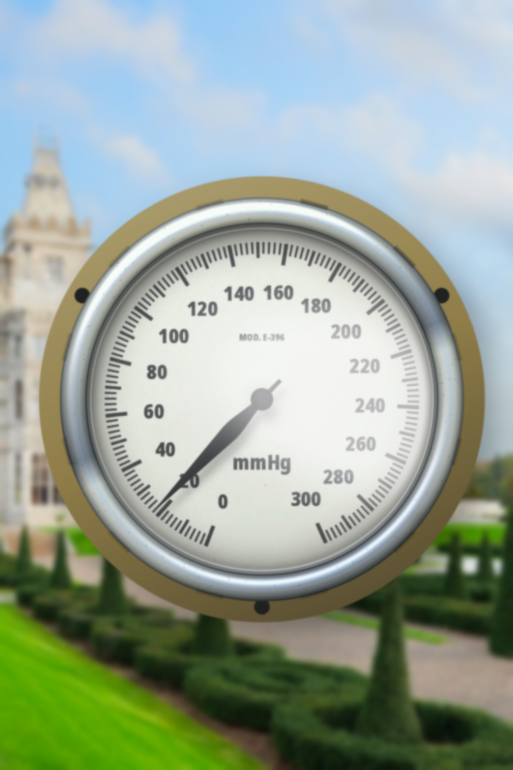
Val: 22 mmHg
